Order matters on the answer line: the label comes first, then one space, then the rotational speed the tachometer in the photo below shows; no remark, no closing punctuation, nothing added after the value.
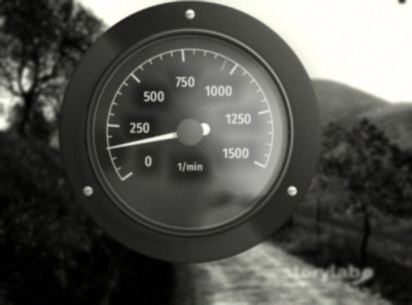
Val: 150 rpm
